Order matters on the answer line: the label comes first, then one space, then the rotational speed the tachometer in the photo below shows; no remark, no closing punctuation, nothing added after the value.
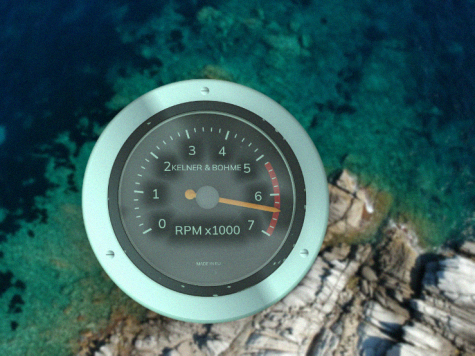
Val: 6400 rpm
